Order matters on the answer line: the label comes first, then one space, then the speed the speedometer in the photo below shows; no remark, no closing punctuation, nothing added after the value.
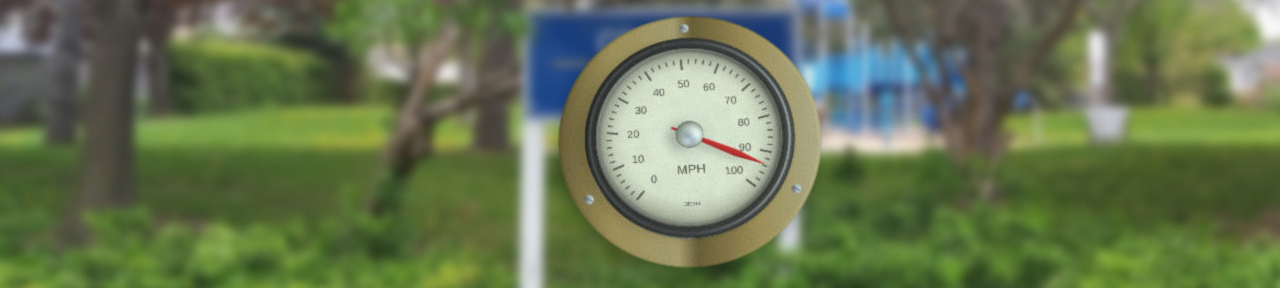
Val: 94 mph
